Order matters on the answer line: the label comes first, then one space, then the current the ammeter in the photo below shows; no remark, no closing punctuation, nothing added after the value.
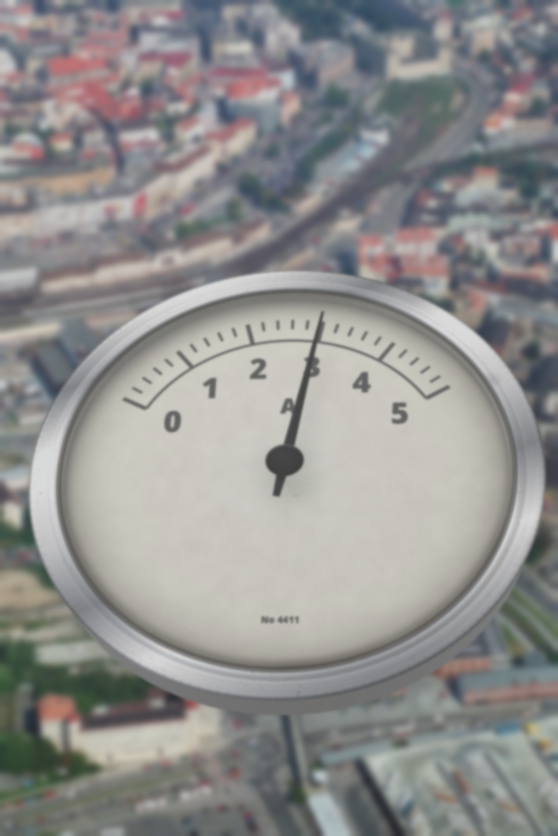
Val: 3 A
